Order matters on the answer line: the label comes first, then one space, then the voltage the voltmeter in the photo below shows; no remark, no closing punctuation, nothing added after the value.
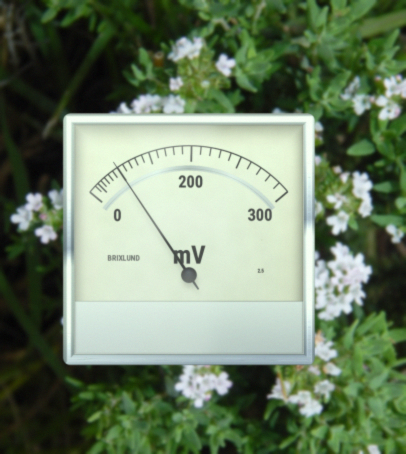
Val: 100 mV
